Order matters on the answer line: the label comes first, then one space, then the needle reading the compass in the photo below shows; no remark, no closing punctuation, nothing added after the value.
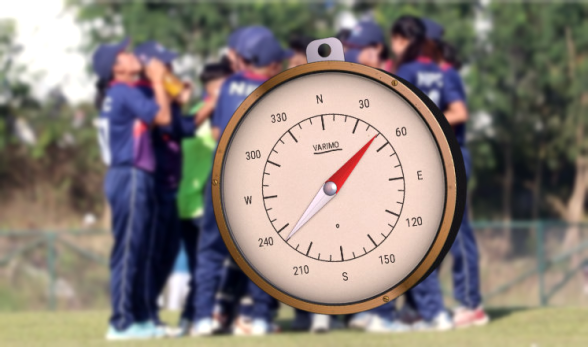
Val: 50 °
